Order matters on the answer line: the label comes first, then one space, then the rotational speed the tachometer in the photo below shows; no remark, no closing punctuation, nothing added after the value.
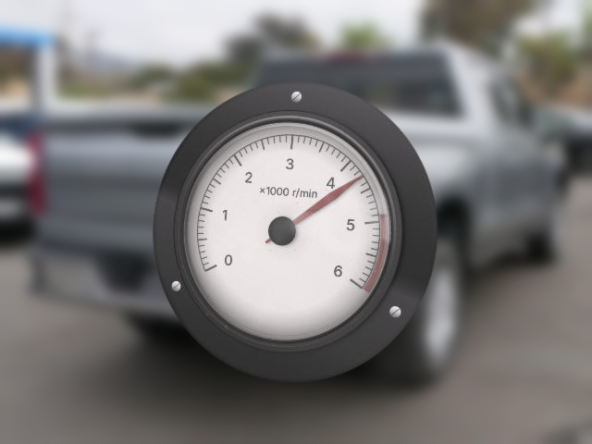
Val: 4300 rpm
